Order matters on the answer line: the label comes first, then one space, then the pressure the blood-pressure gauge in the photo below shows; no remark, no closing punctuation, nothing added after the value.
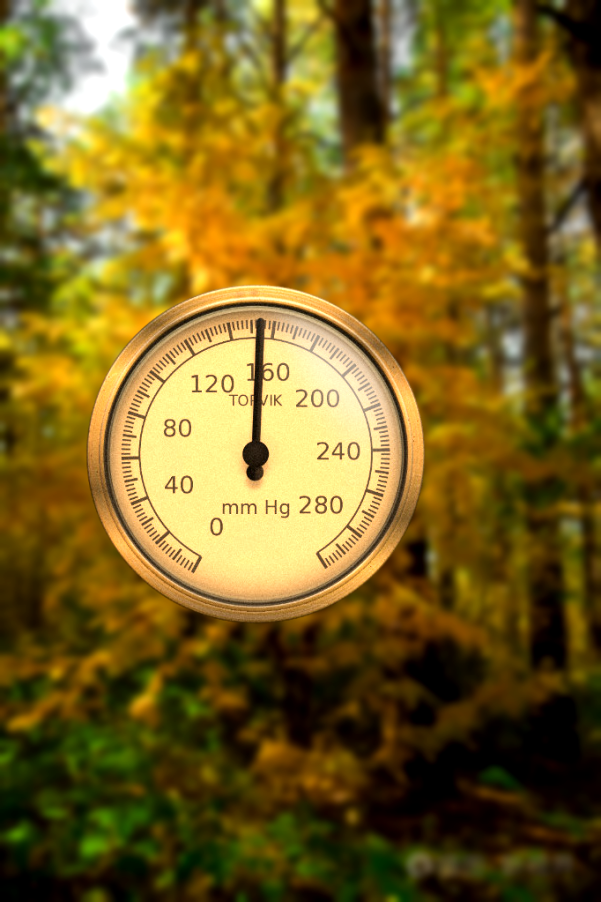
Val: 154 mmHg
